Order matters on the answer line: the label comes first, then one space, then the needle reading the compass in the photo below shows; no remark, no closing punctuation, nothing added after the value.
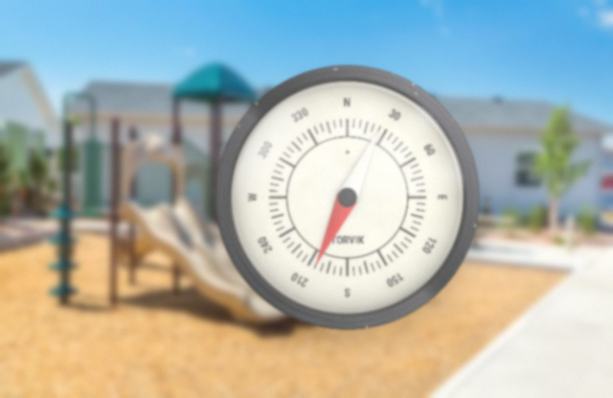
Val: 205 °
